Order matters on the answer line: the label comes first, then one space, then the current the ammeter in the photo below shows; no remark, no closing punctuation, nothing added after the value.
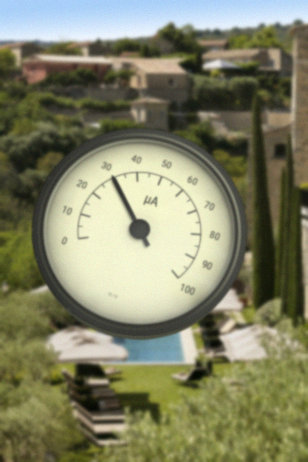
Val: 30 µA
